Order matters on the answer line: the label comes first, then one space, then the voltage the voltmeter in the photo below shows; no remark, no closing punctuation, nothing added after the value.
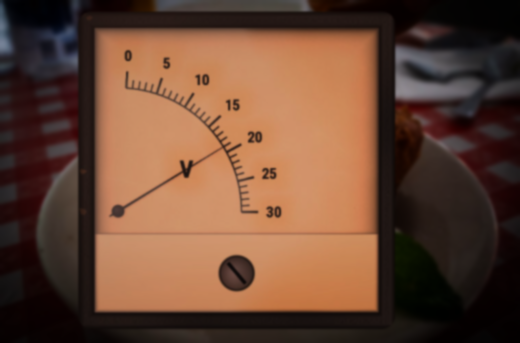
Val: 19 V
